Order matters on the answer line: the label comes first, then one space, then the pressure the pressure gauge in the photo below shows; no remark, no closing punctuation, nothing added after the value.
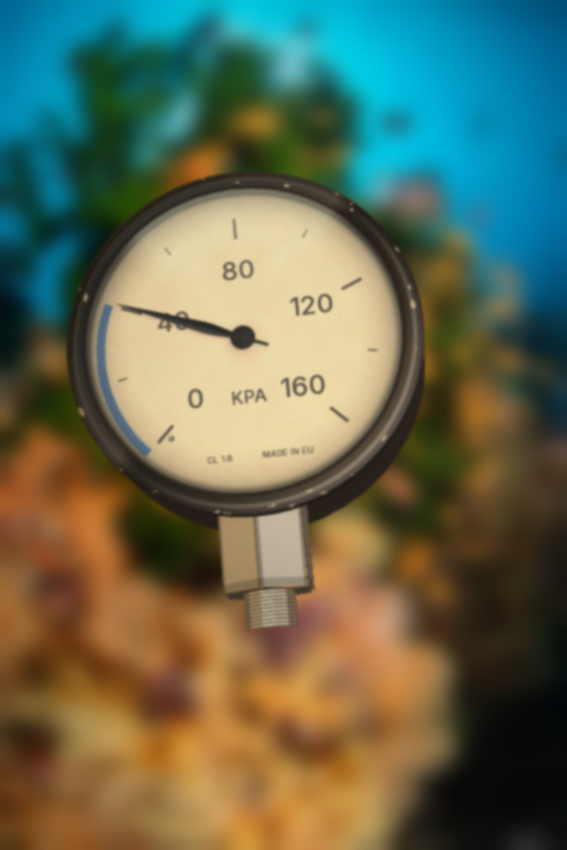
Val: 40 kPa
